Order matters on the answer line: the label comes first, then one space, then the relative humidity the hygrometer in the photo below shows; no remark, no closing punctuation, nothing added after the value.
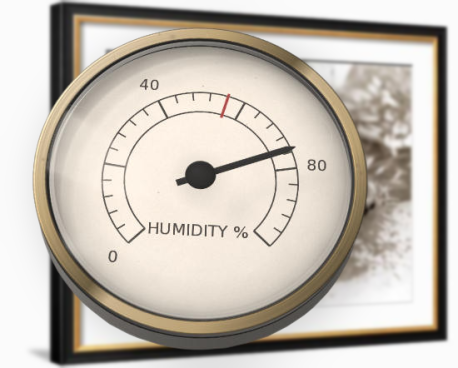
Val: 76 %
